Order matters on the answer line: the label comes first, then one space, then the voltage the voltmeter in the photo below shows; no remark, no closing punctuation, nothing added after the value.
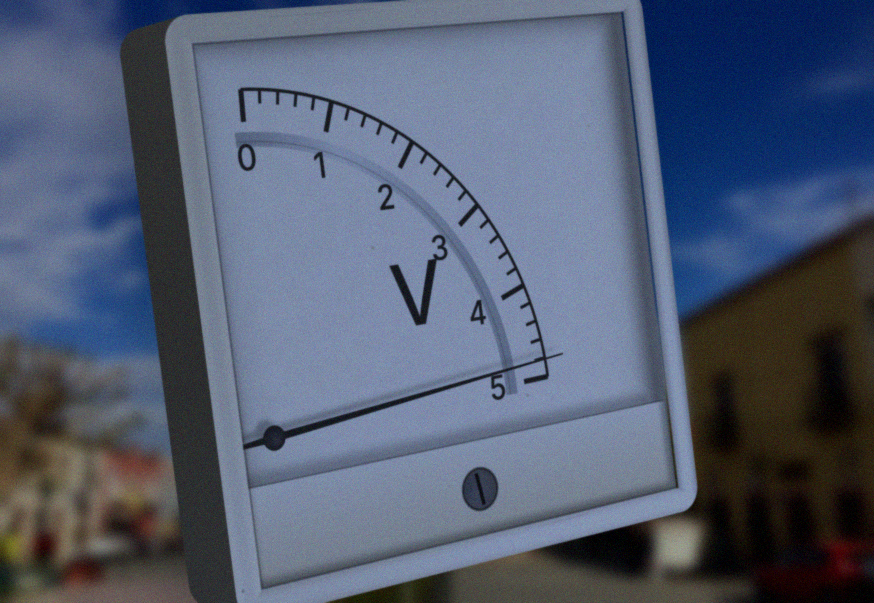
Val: 4.8 V
